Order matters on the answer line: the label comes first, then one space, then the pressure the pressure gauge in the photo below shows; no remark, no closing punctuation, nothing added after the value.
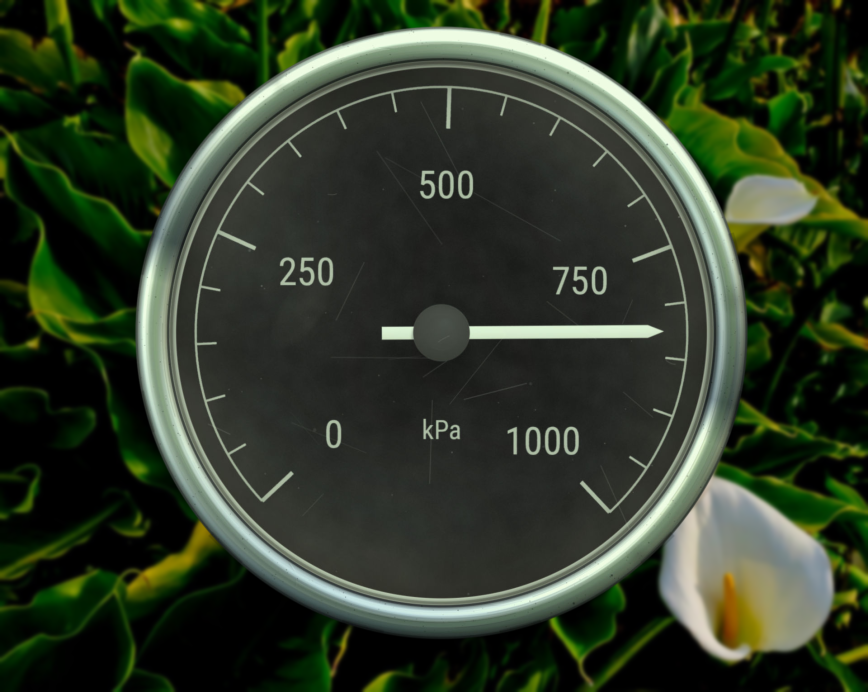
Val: 825 kPa
